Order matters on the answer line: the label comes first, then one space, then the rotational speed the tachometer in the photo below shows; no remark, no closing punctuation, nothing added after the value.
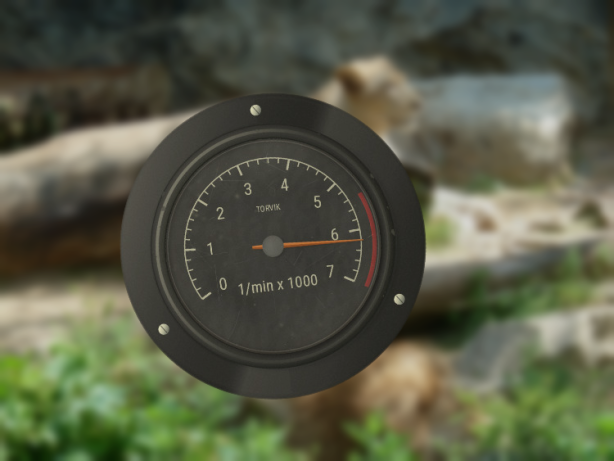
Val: 6200 rpm
